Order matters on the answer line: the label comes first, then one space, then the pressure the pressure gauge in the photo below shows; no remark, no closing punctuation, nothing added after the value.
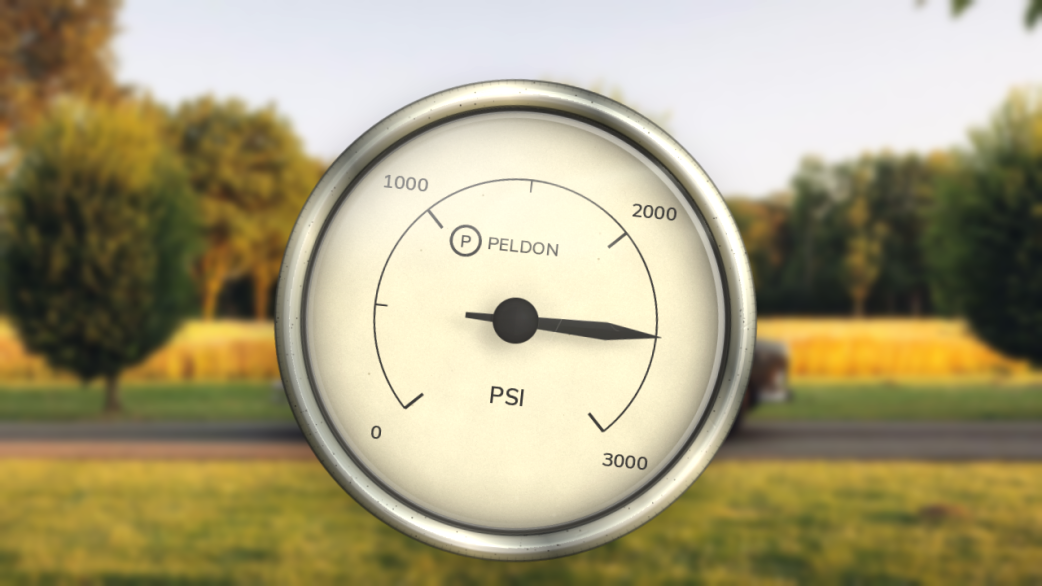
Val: 2500 psi
